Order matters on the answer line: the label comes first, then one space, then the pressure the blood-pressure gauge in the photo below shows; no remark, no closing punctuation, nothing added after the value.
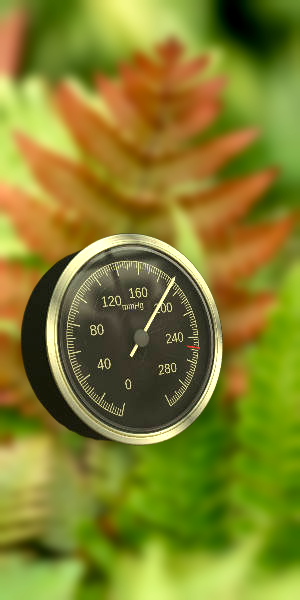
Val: 190 mmHg
